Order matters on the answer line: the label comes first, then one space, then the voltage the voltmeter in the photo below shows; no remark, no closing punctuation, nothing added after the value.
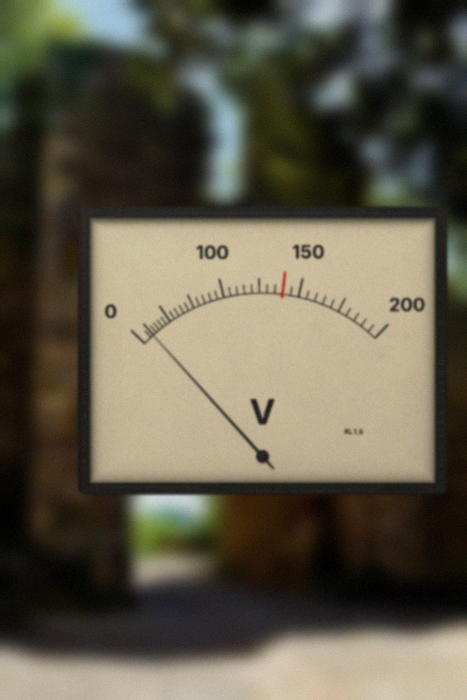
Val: 25 V
